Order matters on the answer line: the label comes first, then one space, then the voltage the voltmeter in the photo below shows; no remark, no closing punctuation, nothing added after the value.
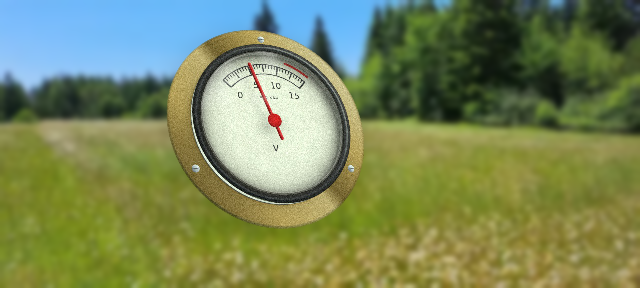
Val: 5 V
